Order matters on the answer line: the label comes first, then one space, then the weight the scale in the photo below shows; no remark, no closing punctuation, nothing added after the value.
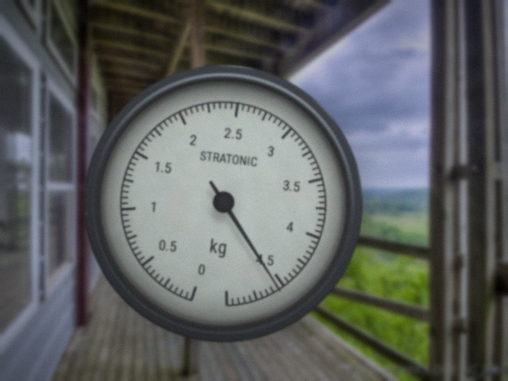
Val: 4.55 kg
